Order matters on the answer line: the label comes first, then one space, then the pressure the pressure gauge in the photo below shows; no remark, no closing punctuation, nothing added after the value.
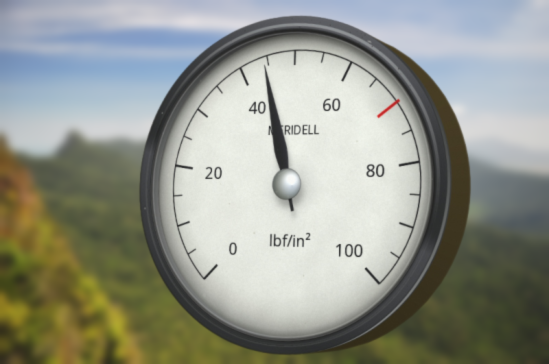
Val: 45 psi
